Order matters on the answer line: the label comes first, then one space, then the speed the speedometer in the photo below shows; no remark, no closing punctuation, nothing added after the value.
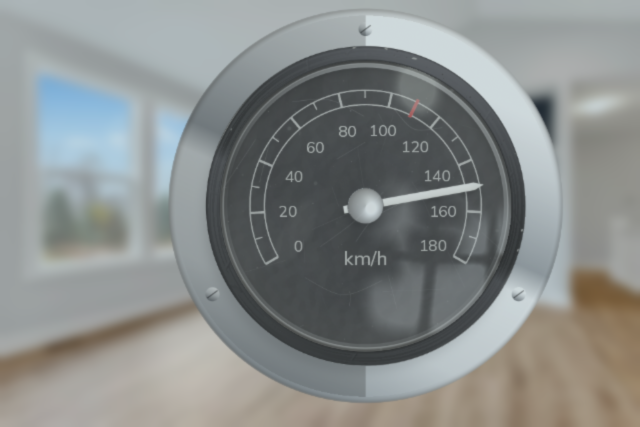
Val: 150 km/h
